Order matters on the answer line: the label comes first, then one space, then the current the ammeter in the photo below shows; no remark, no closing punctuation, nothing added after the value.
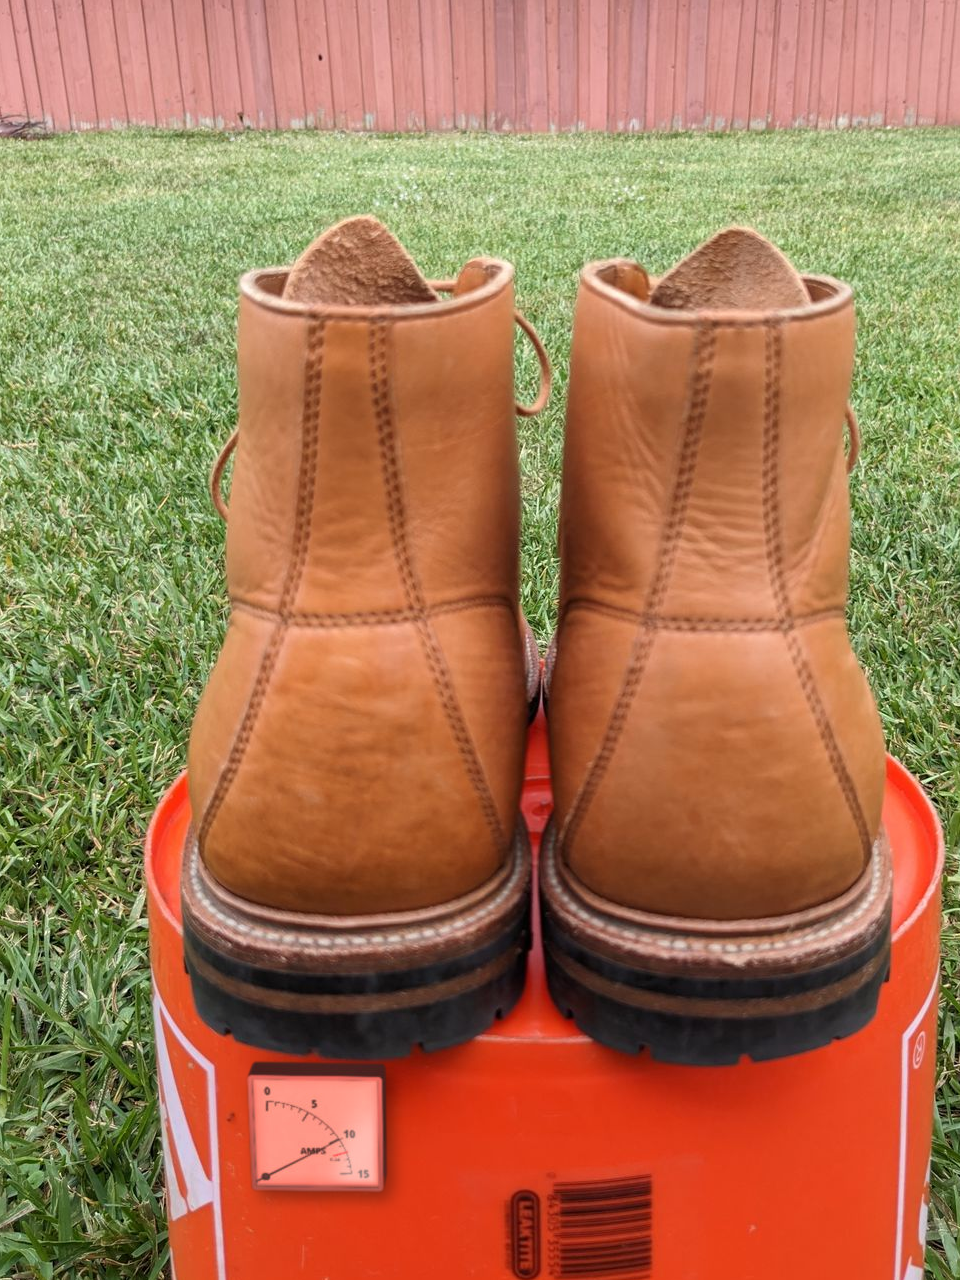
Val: 10 A
